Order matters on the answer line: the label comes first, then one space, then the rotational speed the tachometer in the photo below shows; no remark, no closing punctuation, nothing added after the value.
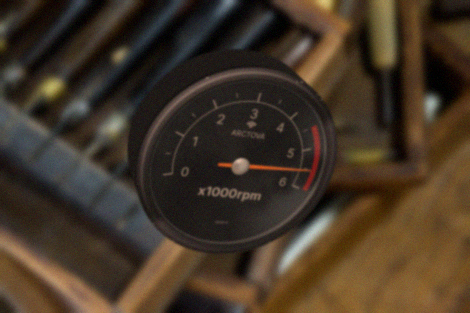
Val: 5500 rpm
